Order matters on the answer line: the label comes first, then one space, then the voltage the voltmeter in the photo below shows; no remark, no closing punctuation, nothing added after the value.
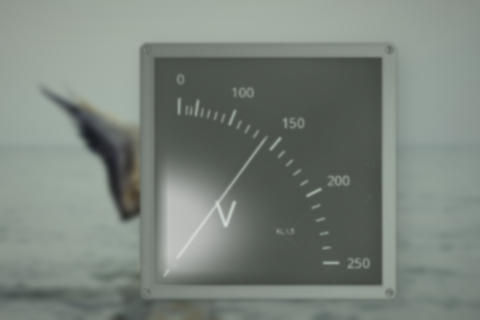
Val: 140 V
